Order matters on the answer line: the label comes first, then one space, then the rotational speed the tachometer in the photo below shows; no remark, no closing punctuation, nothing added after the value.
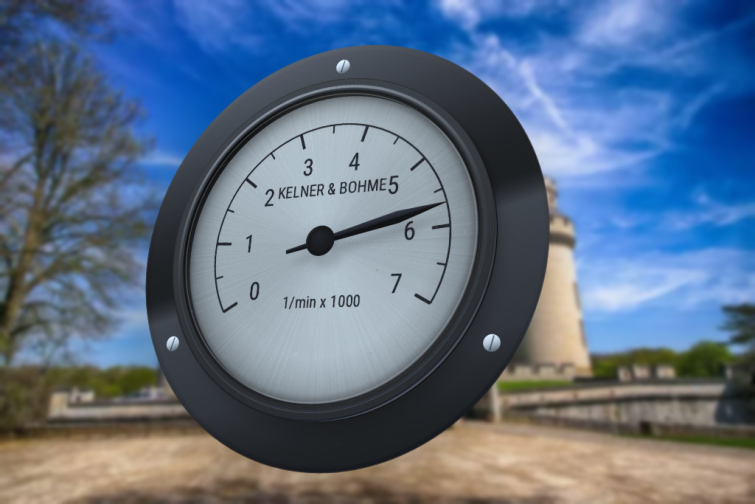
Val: 5750 rpm
